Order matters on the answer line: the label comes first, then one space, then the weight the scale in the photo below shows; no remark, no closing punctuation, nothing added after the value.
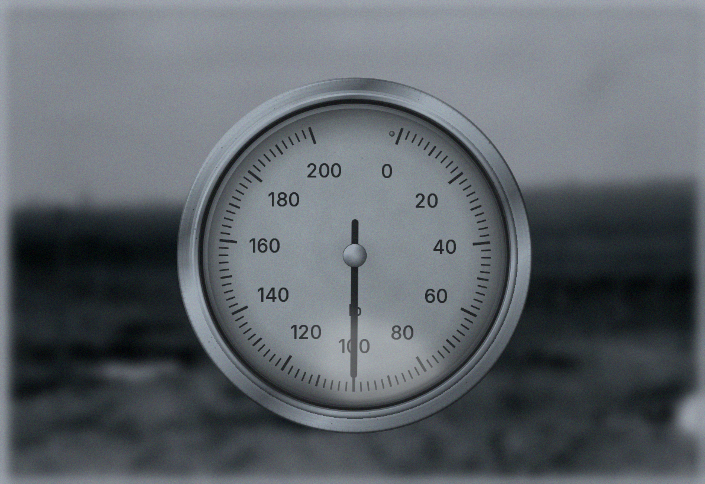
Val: 100 lb
